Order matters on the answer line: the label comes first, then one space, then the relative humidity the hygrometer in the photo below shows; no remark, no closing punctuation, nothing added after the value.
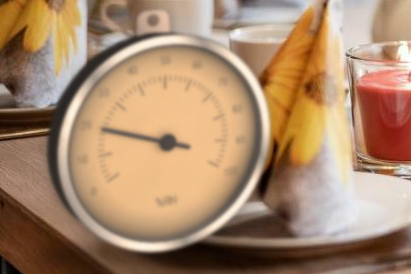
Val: 20 %
